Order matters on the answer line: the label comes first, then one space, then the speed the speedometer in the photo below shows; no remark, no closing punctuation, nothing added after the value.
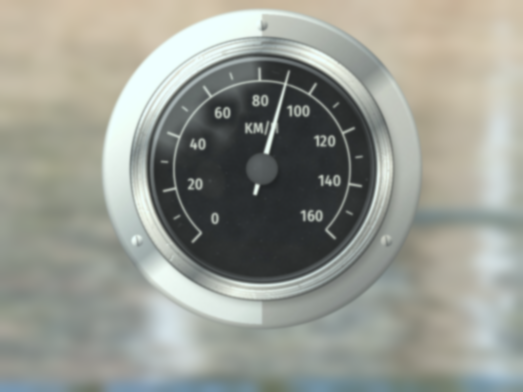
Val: 90 km/h
